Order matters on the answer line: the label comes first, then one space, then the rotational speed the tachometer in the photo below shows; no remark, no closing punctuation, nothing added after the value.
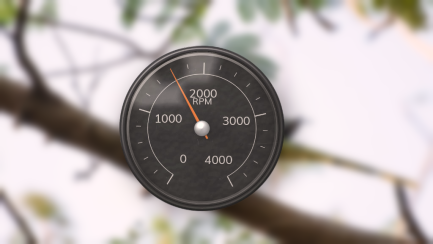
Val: 1600 rpm
